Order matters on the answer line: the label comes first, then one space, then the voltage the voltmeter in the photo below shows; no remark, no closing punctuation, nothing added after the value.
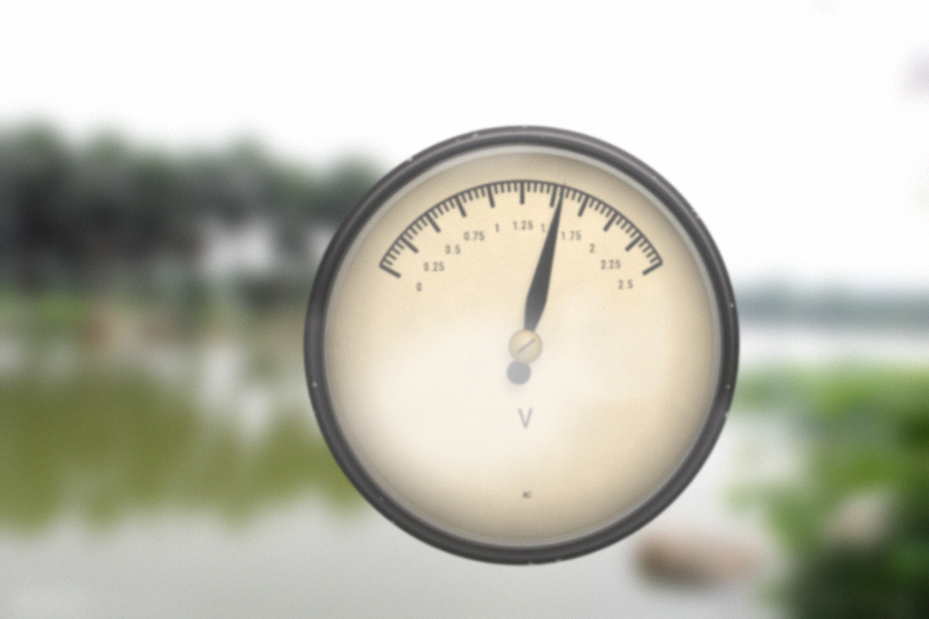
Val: 1.55 V
